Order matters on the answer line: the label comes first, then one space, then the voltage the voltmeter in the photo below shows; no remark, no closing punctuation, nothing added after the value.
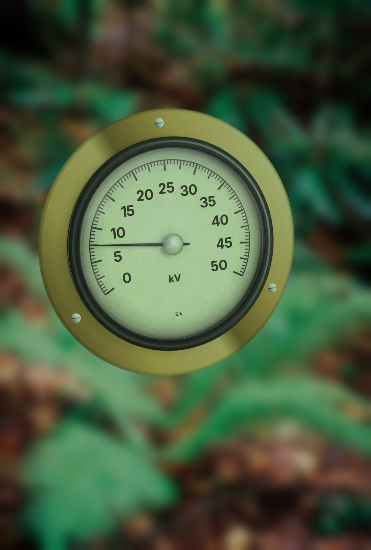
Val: 7.5 kV
